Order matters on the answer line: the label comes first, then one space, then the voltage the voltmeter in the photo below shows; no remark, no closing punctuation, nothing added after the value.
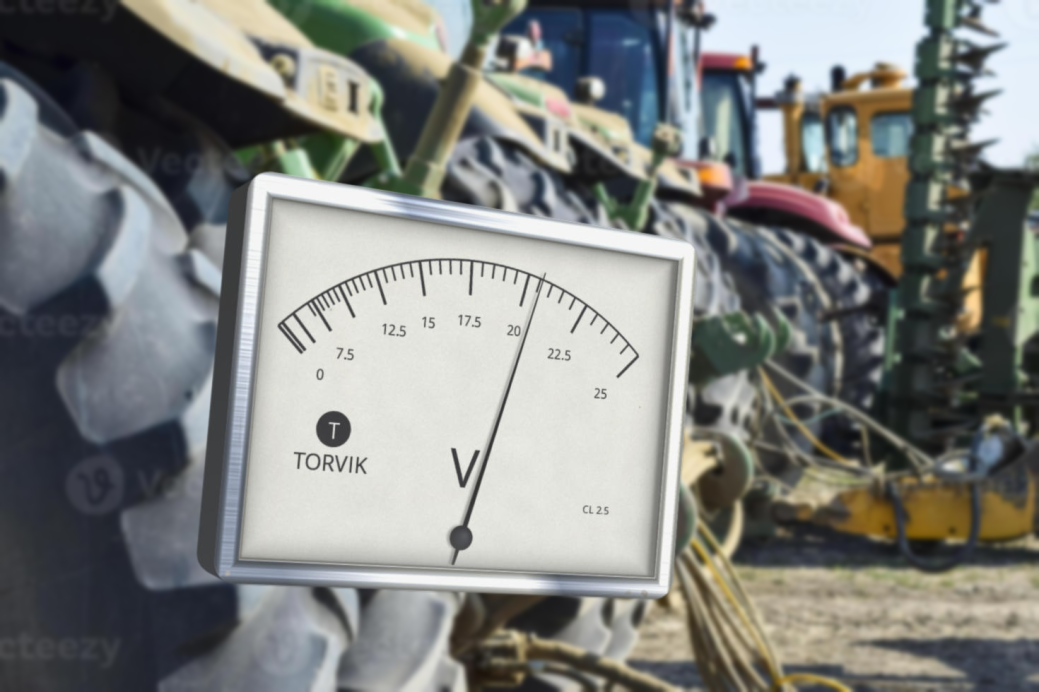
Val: 20.5 V
